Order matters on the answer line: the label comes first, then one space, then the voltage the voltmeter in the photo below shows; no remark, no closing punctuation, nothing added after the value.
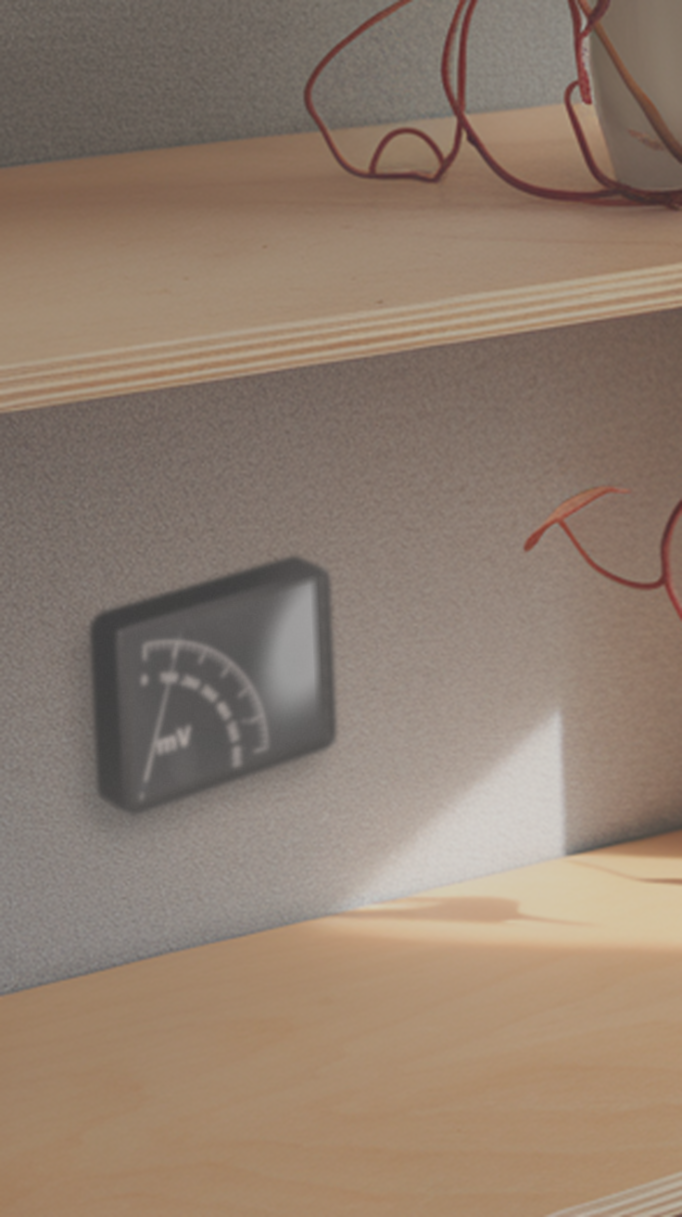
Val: 100 mV
